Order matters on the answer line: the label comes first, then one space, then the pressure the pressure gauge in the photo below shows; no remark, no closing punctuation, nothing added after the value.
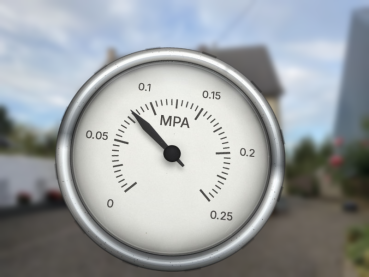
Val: 0.08 MPa
